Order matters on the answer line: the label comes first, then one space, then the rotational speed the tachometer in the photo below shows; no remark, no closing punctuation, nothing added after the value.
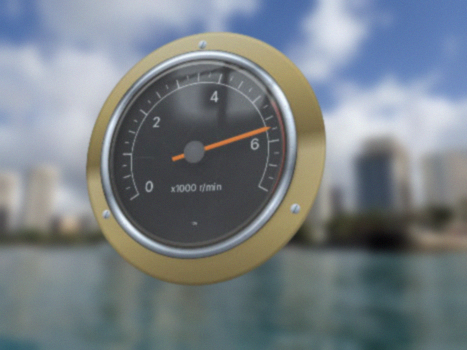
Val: 5750 rpm
